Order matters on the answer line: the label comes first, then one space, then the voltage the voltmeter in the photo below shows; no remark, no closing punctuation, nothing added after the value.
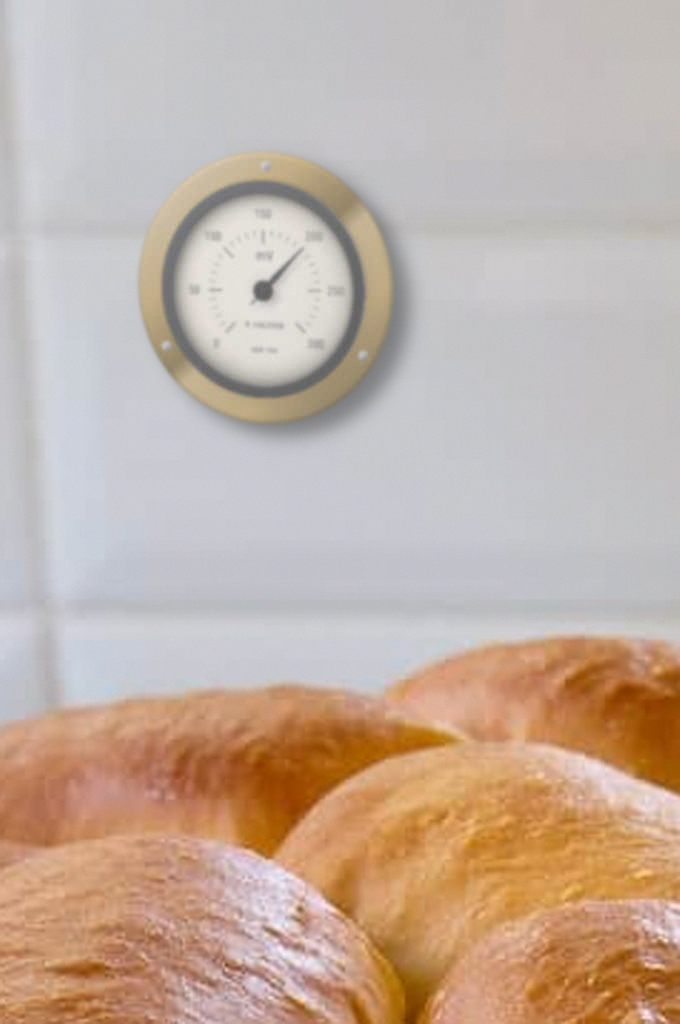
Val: 200 mV
